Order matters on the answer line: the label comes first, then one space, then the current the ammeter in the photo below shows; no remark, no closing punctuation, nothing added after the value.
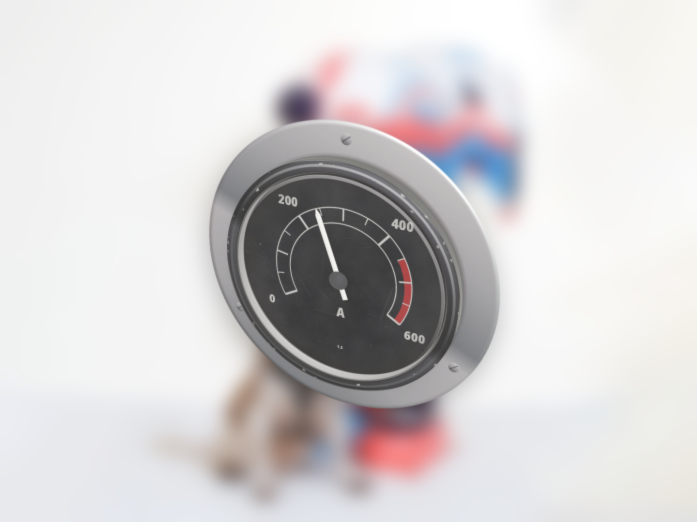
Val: 250 A
